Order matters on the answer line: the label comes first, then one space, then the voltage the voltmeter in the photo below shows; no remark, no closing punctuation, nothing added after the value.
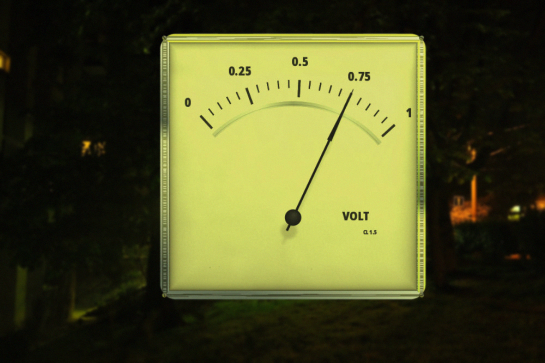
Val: 0.75 V
